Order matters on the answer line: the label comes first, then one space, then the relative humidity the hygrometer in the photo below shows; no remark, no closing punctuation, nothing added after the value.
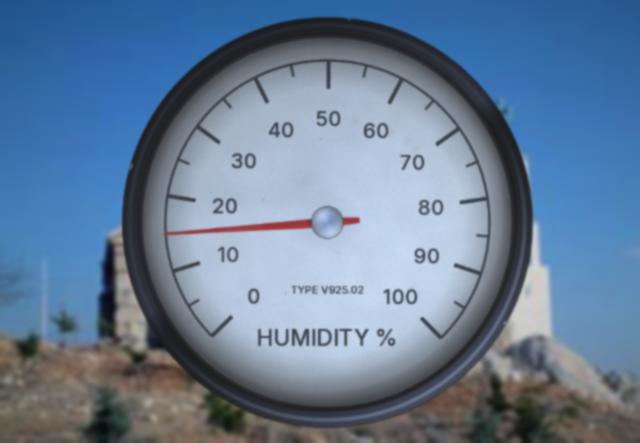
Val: 15 %
